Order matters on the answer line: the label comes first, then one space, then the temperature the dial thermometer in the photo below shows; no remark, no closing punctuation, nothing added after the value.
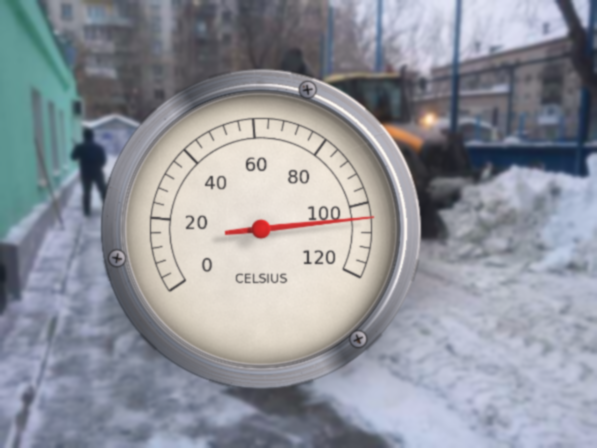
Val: 104 °C
